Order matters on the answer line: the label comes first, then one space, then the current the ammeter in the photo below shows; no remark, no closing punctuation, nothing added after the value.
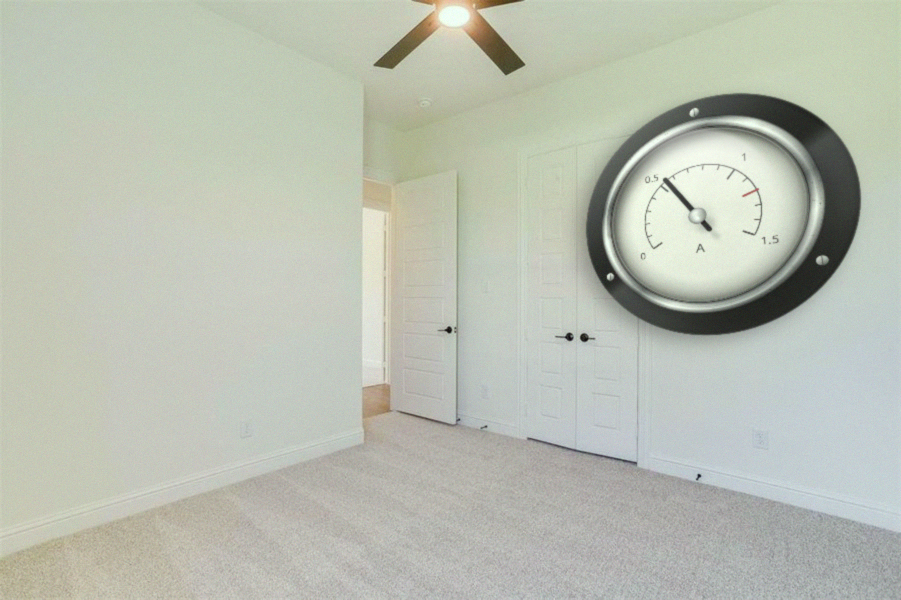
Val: 0.55 A
